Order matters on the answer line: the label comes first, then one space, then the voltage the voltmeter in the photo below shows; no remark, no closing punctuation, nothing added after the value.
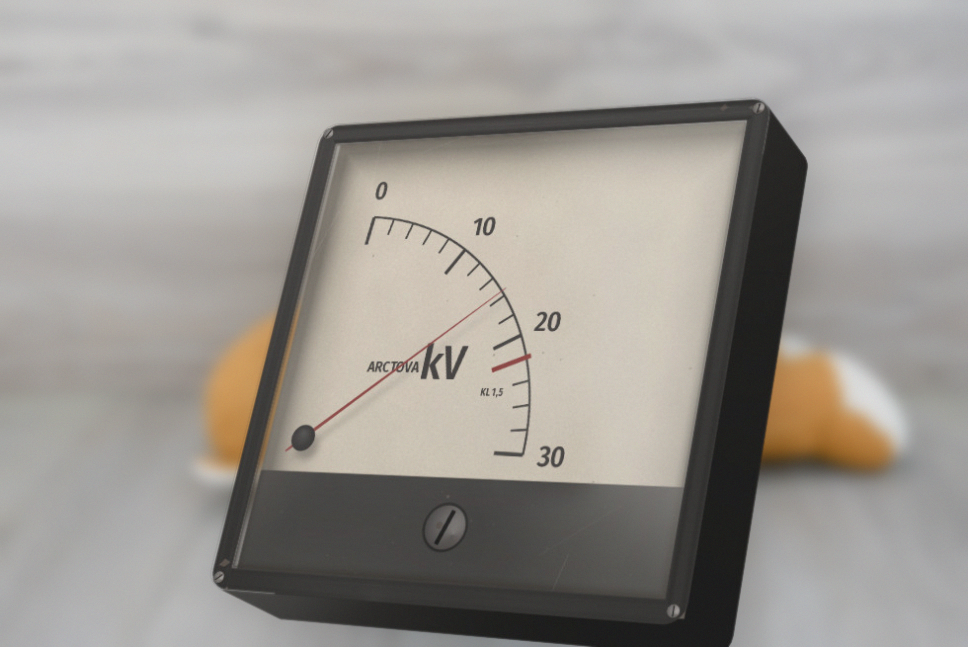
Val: 16 kV
